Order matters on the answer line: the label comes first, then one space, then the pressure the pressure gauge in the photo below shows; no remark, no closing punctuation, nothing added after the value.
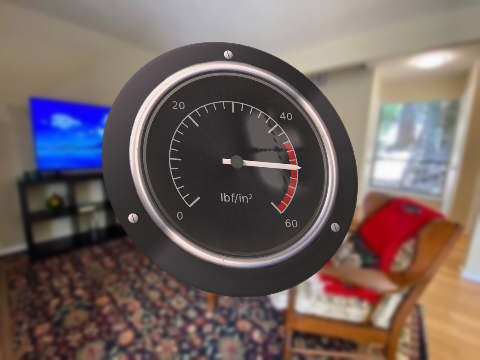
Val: 50 psi
